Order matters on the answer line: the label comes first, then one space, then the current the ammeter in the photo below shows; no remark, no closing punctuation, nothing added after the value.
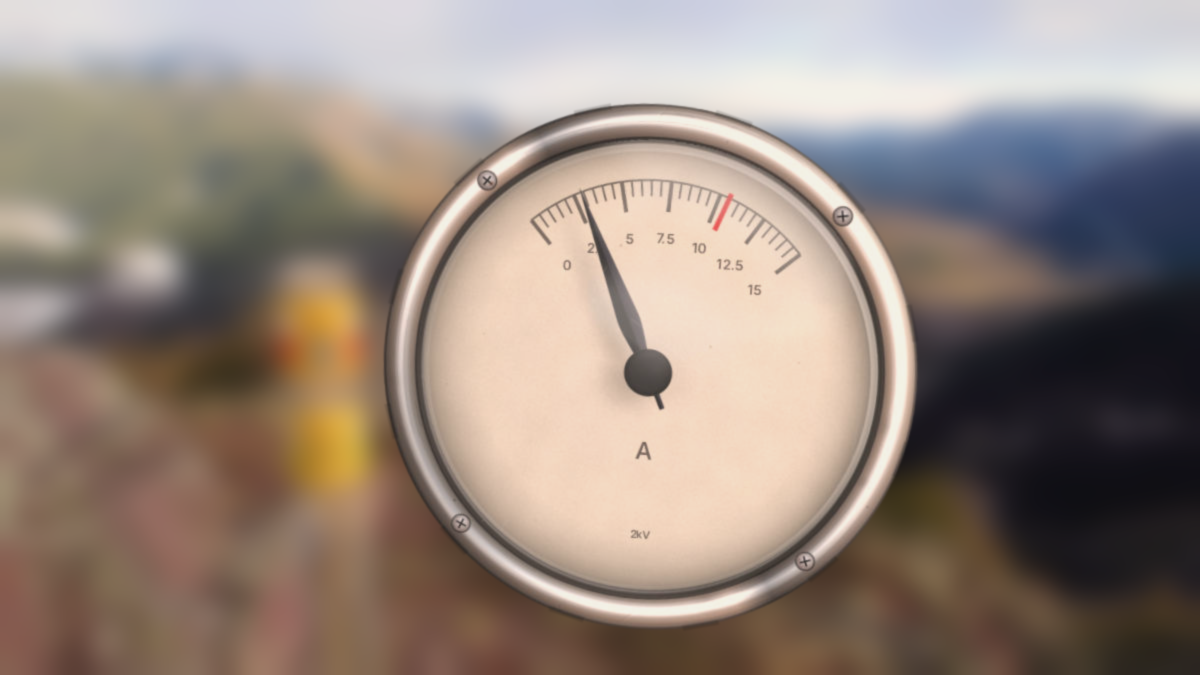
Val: 3 A
